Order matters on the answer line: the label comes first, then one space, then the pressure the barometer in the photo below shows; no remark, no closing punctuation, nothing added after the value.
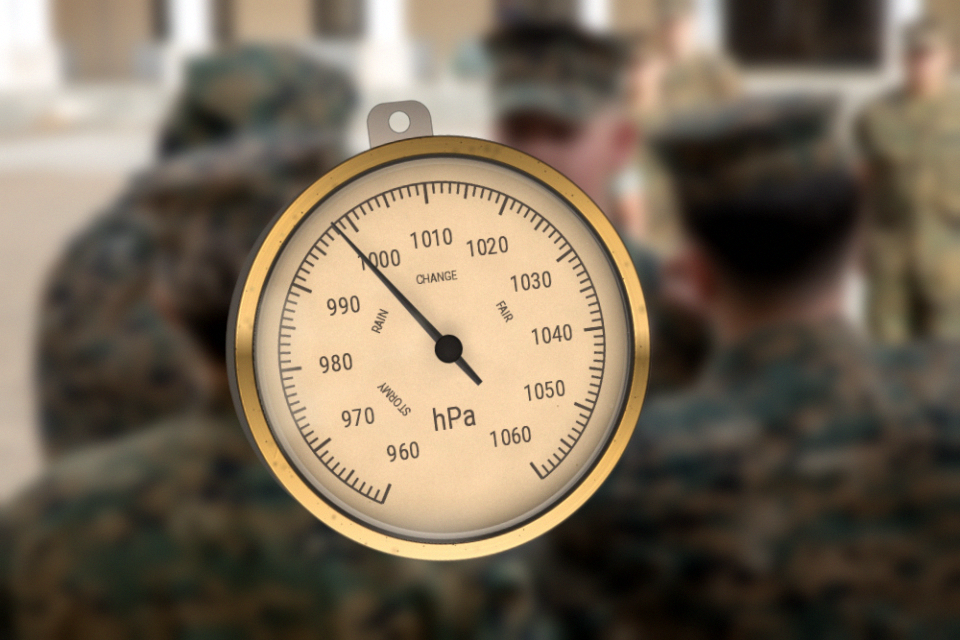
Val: 998 hPa
